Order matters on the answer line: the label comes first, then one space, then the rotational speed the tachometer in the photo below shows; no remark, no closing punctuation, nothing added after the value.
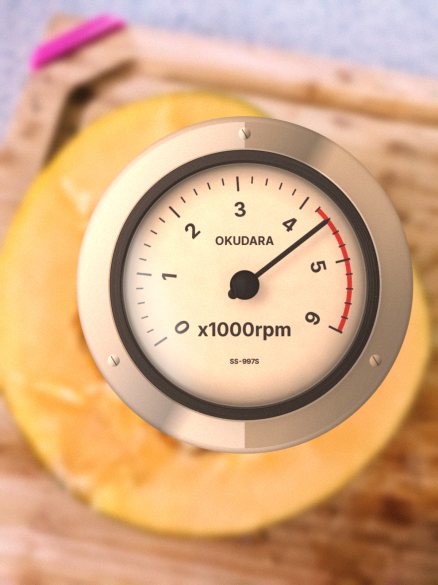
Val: 4400 rpm
